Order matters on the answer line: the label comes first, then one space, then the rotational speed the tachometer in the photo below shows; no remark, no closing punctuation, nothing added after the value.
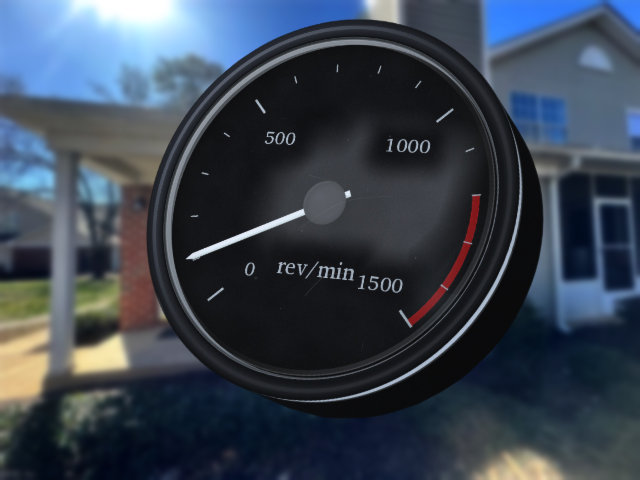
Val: 100 rpm
